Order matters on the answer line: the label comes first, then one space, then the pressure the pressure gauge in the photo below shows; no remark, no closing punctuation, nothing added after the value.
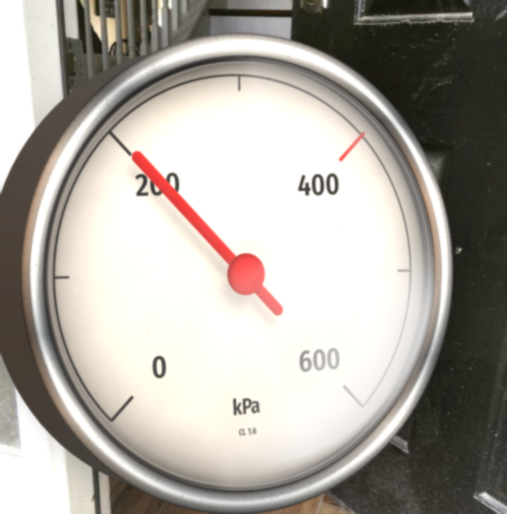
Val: 200 kPa
